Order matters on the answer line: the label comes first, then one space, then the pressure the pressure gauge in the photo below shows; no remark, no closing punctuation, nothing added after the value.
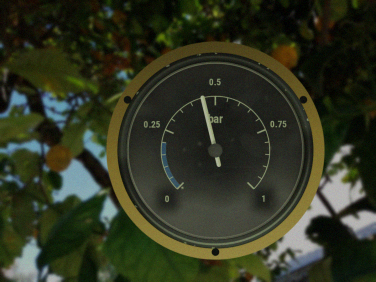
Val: 0.45 bar
